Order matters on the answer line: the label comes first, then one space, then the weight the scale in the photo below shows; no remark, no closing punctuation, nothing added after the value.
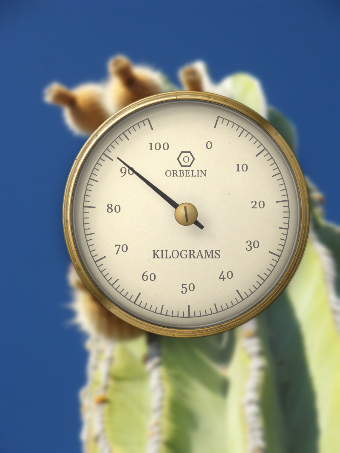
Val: 91 kg
